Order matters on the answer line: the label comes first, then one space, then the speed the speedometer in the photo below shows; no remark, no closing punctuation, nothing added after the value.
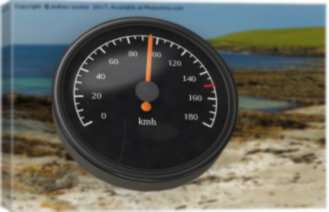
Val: 95 km/h
